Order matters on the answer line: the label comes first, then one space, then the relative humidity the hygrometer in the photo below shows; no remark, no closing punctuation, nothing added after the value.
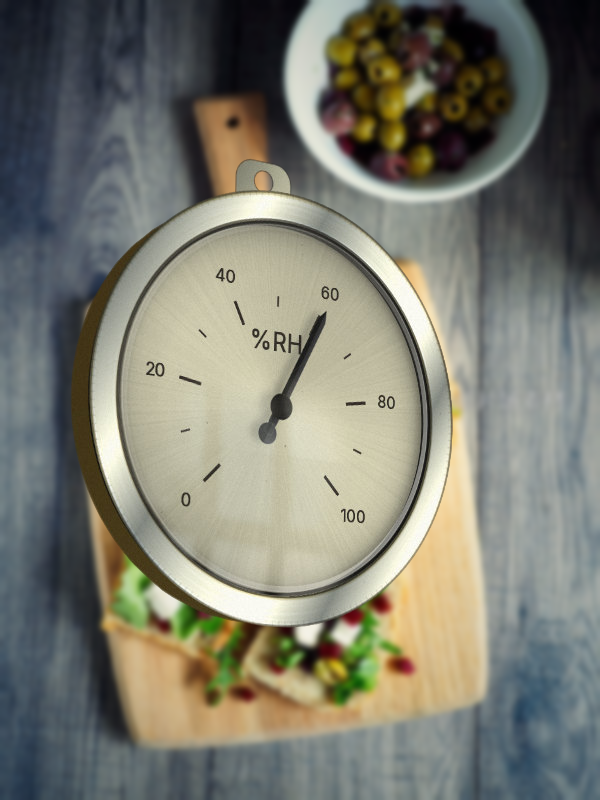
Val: 60 %
